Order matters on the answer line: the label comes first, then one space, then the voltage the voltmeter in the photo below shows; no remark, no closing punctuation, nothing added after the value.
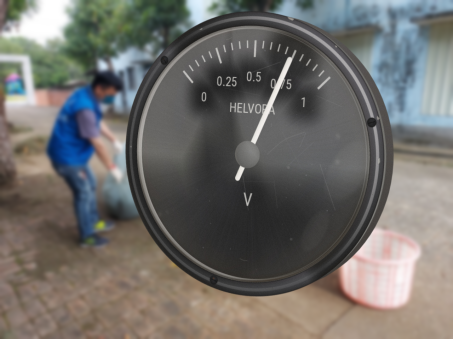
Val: 0.75 V
